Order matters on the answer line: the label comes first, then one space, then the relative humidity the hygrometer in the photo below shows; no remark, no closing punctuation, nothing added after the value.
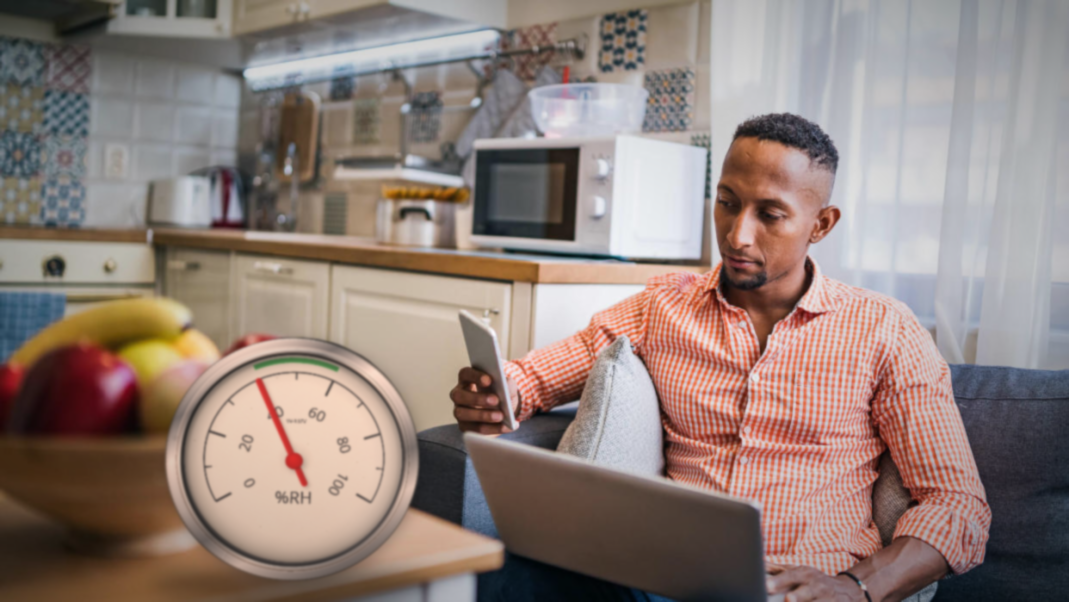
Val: 40 %
